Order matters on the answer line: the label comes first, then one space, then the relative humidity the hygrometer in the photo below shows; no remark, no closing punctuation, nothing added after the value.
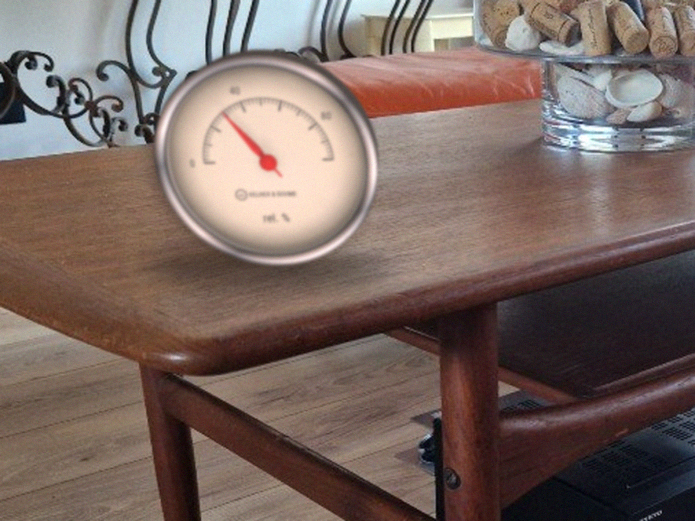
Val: 30 %
